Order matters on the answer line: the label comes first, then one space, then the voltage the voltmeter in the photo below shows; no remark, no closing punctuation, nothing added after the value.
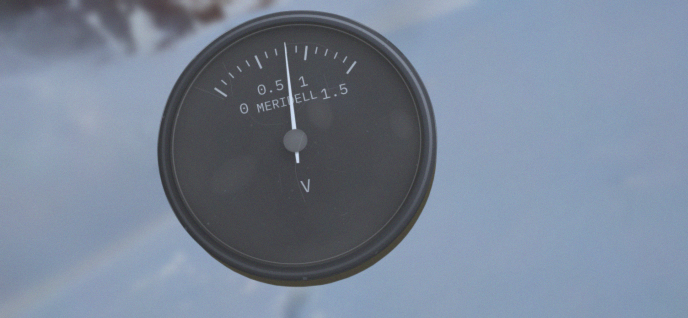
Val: 0.8 V
